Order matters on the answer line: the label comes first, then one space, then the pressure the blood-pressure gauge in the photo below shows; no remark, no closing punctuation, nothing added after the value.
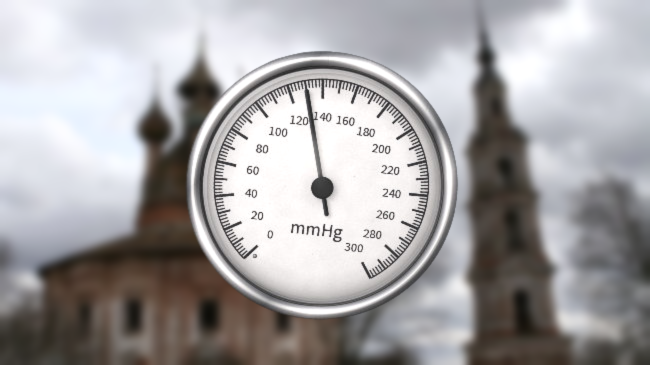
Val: 130 mmHg
